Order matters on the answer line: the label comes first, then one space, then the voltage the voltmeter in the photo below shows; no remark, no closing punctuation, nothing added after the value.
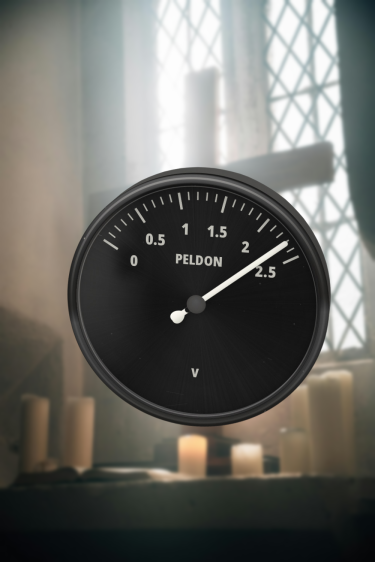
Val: 2.3 V
